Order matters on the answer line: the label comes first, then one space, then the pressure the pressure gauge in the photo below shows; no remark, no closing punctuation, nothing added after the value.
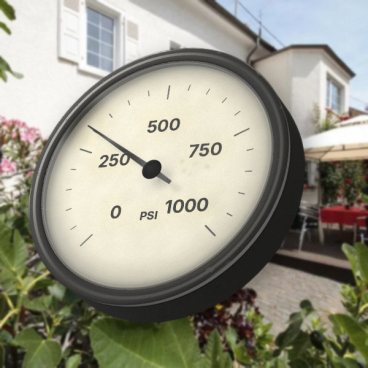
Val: 300 psi
